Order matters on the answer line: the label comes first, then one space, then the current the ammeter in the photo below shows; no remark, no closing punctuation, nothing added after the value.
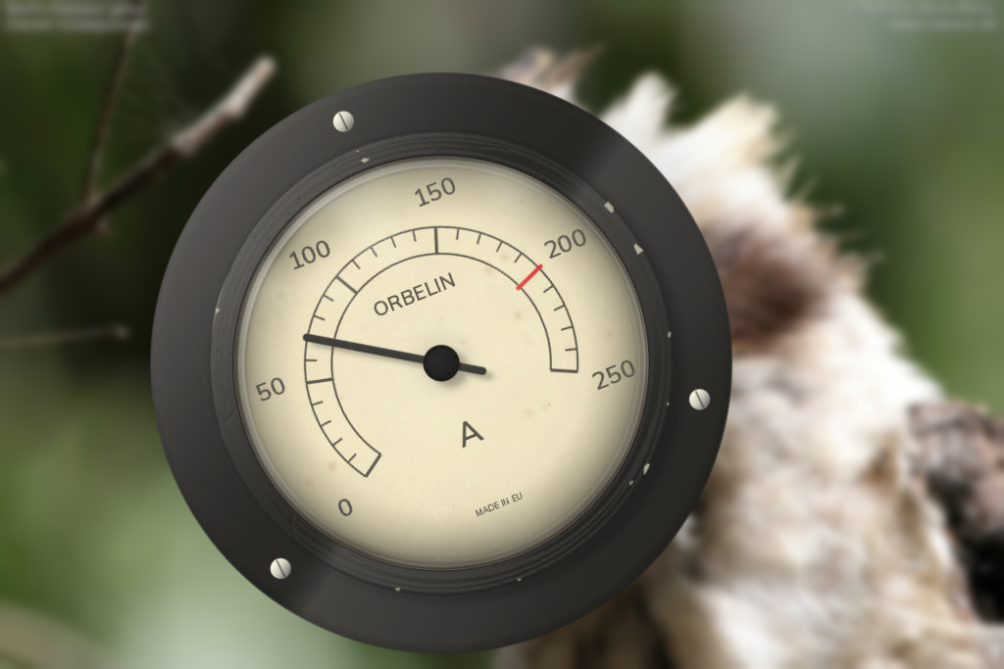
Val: 70 A
